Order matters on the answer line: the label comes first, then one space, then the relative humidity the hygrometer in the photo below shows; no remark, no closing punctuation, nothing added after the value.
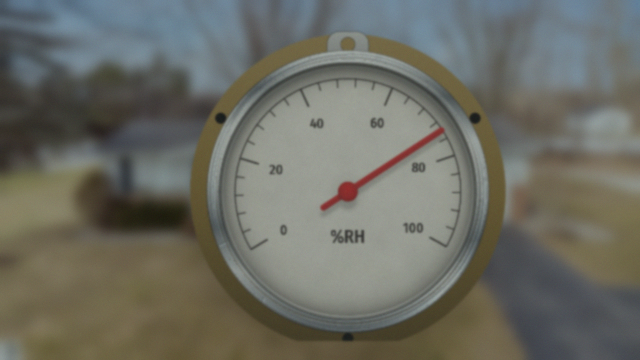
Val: 74 %
